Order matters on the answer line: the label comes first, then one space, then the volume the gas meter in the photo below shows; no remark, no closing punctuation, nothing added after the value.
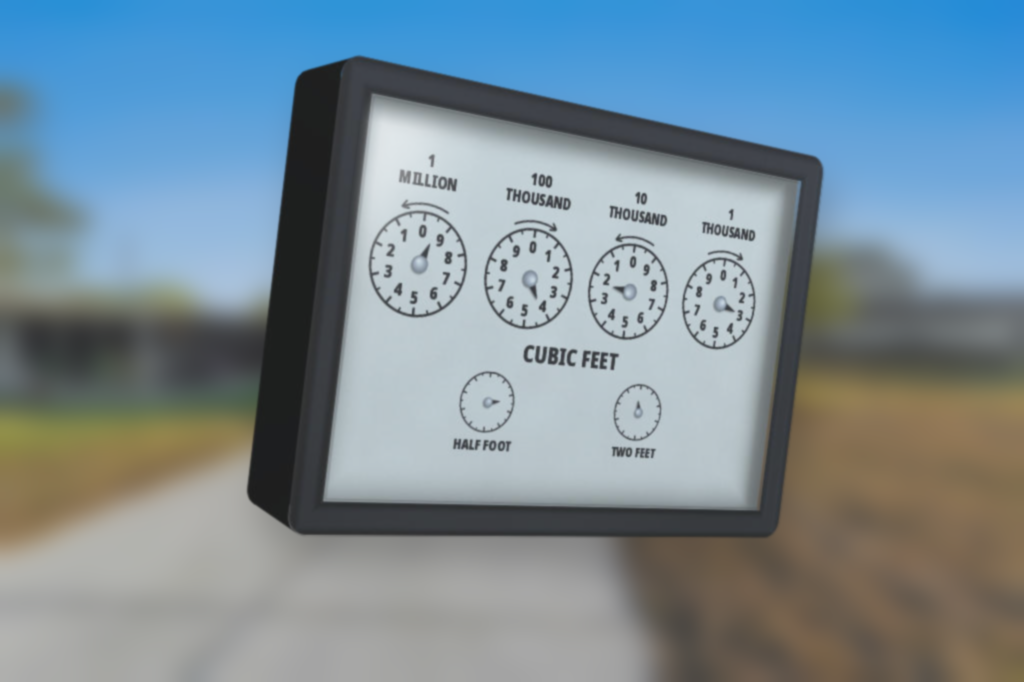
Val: 942300 ft³
